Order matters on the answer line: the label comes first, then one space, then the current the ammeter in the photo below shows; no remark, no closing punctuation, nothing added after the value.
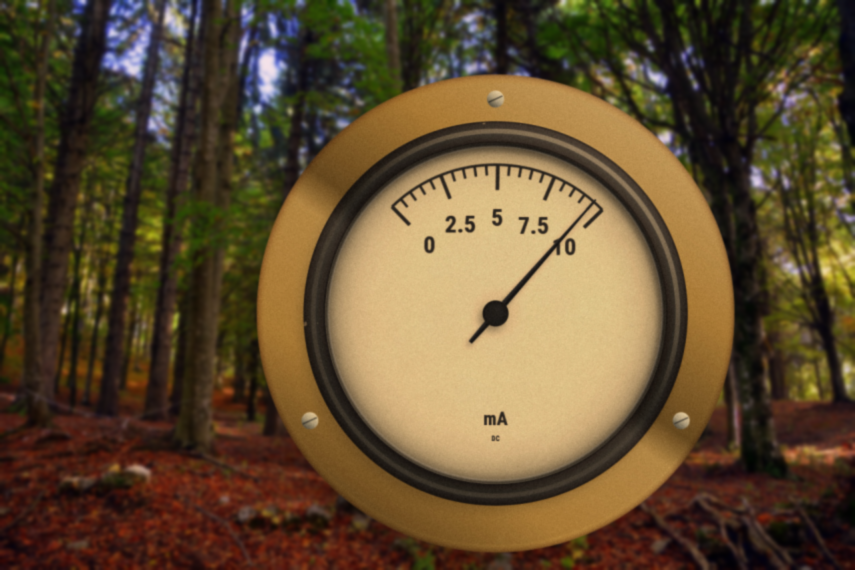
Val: 9.5 mA
